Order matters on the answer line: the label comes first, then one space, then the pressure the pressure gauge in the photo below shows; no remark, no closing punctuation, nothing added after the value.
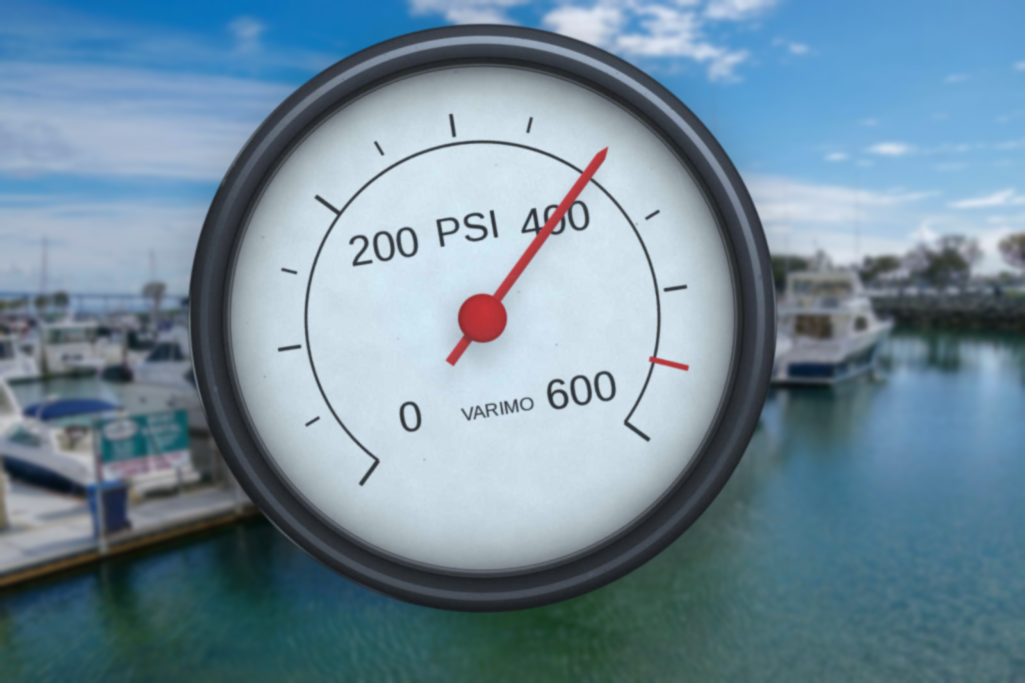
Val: 400 psi
